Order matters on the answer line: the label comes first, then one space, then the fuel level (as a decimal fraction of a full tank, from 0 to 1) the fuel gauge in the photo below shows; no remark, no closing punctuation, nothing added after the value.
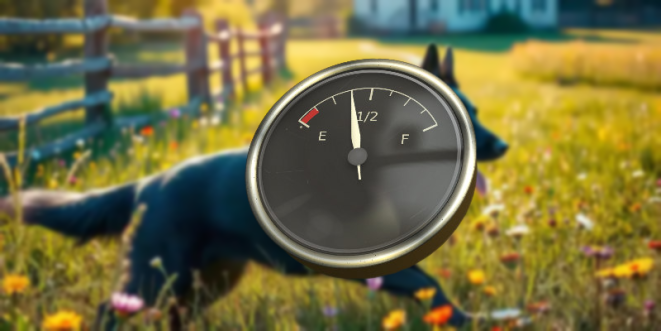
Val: 0.375
